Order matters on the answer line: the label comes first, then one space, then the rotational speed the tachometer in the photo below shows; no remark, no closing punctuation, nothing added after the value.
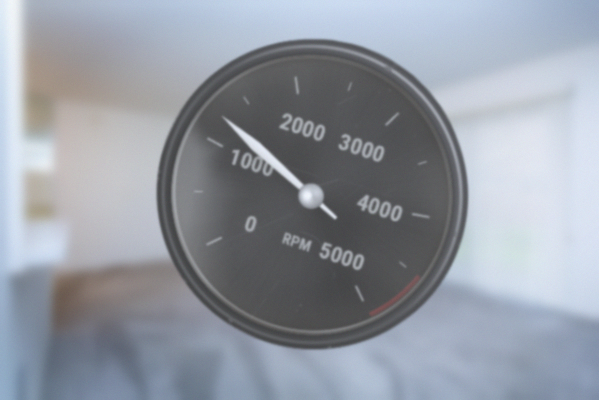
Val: 1250 rpm
